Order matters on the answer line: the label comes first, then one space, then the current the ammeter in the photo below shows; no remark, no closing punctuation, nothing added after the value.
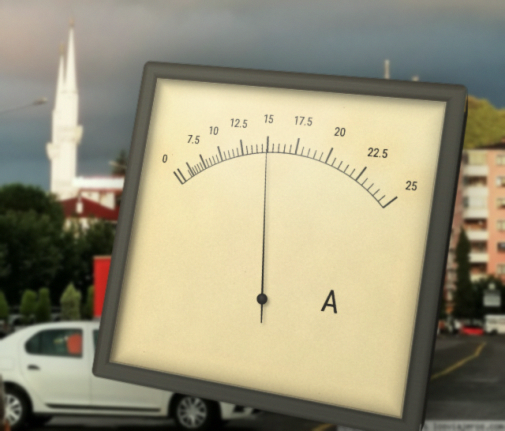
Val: 15 A
